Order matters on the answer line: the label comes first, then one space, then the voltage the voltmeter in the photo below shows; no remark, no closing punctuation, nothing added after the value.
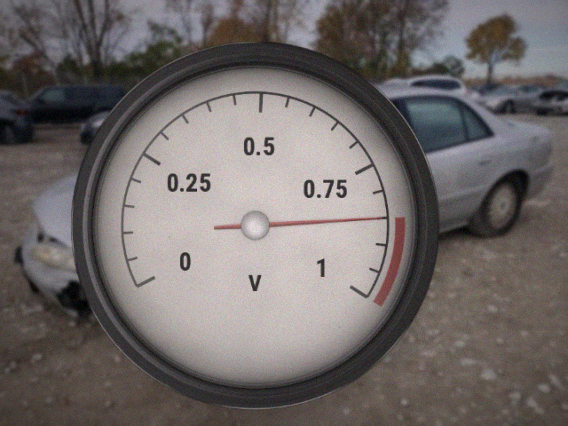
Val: 0.85 V
